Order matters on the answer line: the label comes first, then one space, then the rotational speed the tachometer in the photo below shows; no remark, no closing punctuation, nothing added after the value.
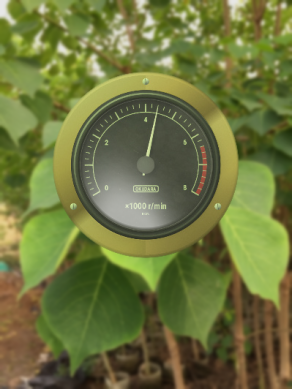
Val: 4400 rpm
